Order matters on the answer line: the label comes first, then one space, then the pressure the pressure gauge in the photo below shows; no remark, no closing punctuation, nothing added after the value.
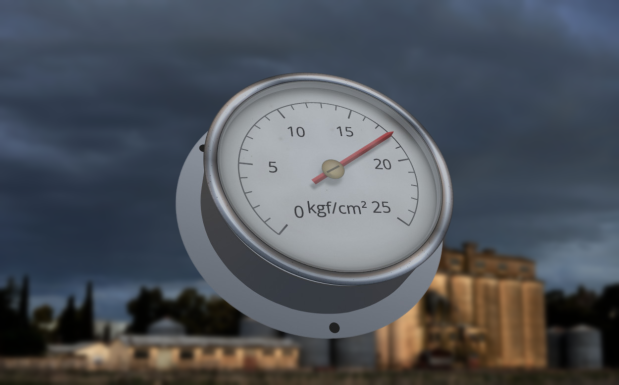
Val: 18 kg/cm²
